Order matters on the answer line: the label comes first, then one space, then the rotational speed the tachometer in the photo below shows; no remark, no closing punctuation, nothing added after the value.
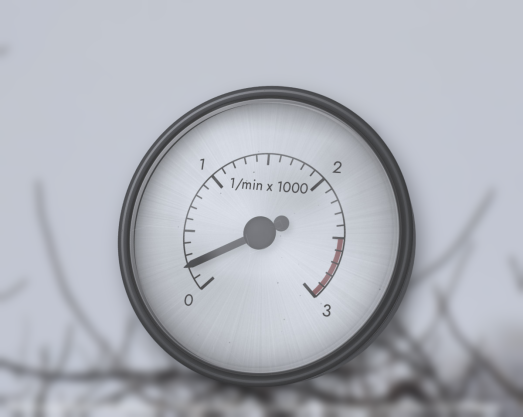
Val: 200 rpm
